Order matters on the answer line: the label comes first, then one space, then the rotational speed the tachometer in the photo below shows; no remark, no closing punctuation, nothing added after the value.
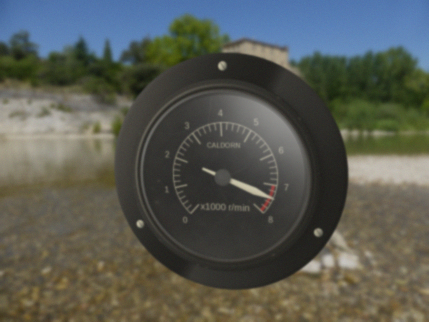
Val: 7400 rpm
